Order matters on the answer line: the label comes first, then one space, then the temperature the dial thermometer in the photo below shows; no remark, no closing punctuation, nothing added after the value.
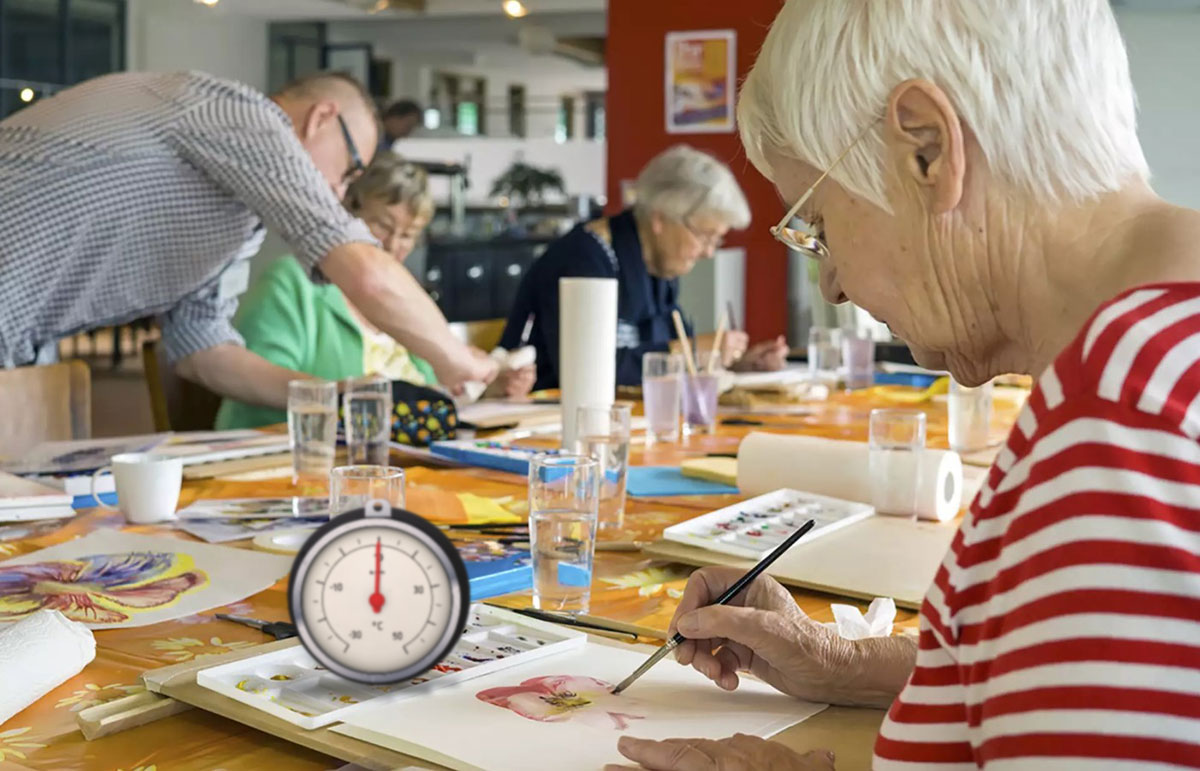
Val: 10 °C
